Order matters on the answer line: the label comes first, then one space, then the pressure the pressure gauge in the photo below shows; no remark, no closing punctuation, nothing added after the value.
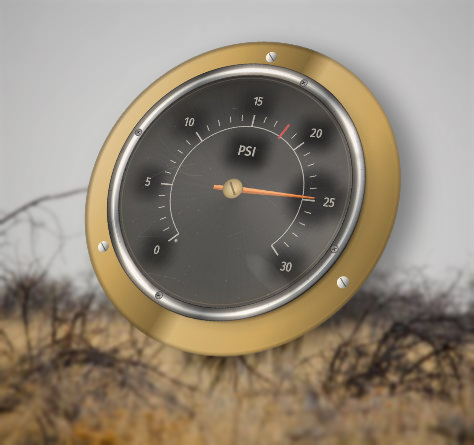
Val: 25 psi
